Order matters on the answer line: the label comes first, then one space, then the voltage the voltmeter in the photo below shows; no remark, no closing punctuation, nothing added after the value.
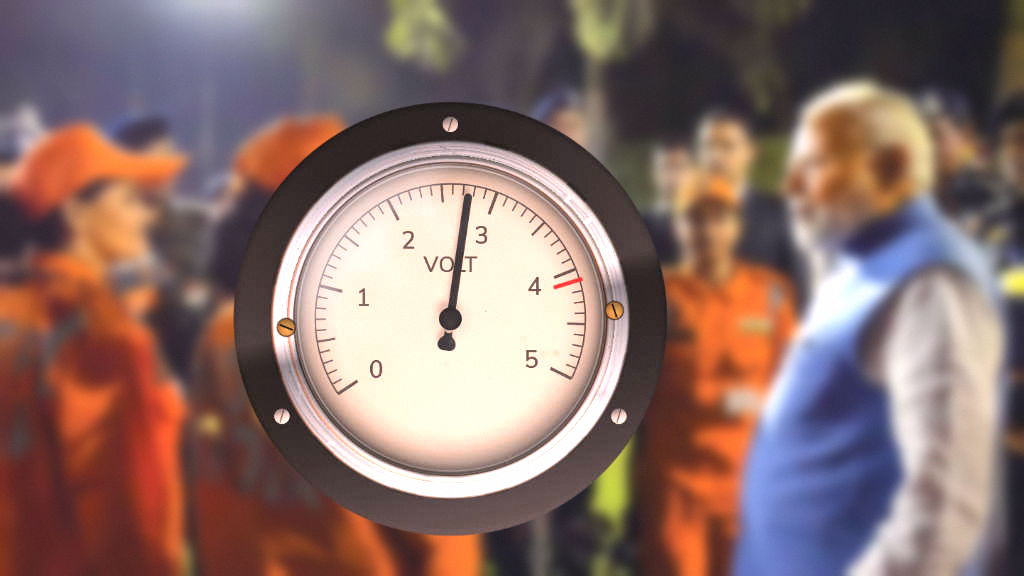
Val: 2.75 V
